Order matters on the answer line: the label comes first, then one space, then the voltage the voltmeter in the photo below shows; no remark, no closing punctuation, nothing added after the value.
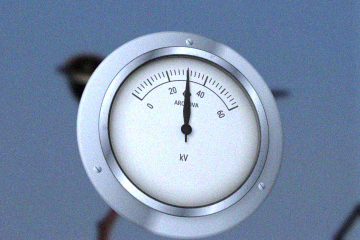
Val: 30 kV
